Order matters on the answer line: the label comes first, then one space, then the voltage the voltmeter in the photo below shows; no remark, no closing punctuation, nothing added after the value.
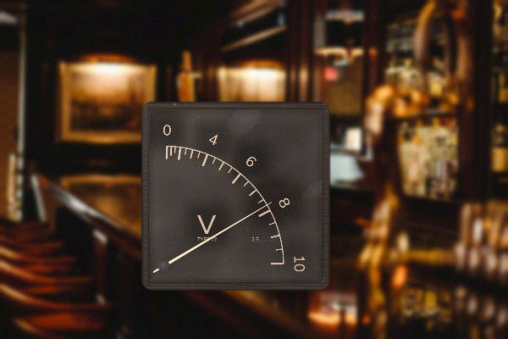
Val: 7.75 V
